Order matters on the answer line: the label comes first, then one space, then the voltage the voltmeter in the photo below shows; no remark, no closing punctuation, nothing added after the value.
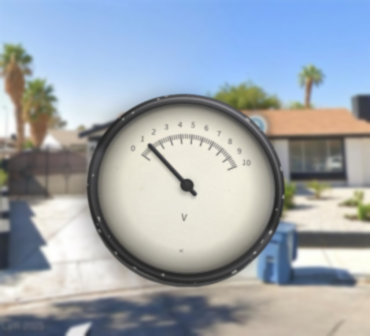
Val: 1 V
